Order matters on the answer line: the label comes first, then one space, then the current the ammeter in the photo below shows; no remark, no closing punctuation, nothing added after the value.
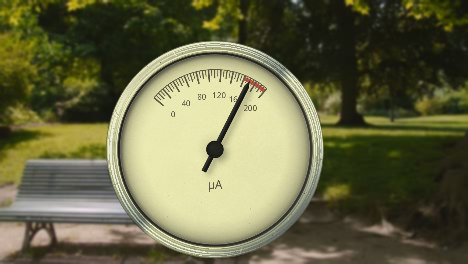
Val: 170 µA
